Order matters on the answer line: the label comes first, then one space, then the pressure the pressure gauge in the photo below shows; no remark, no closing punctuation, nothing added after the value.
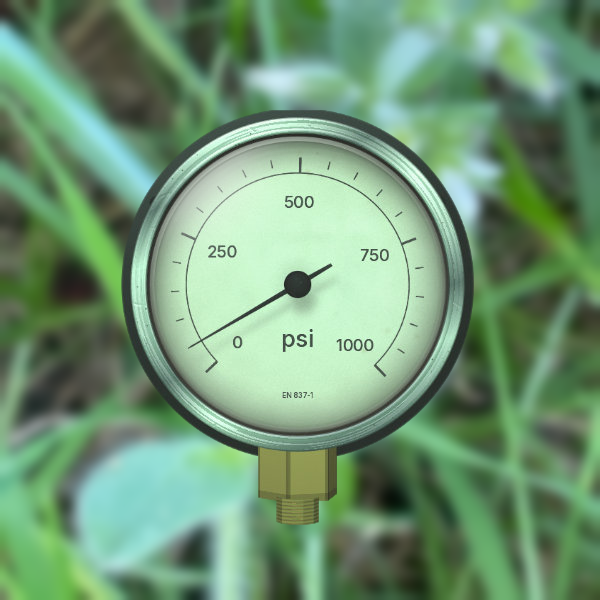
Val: 50 psi
